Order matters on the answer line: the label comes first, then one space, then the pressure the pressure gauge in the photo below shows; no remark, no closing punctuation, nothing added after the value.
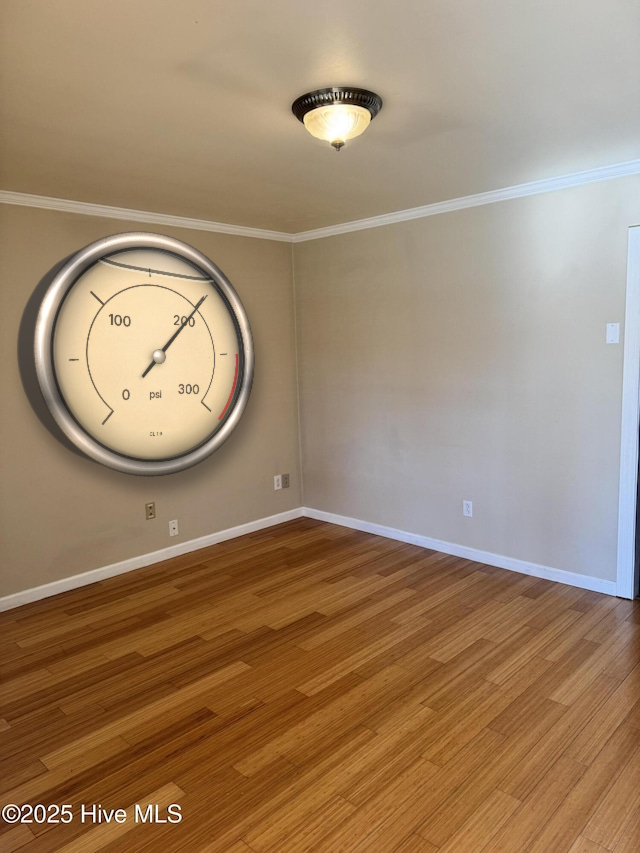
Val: 200 psi
